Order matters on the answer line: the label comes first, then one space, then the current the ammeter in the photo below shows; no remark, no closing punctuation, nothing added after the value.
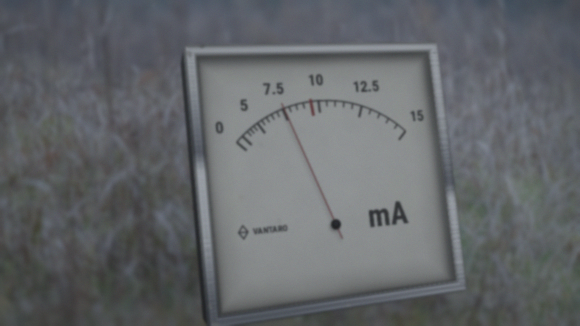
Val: 7.5 mA
